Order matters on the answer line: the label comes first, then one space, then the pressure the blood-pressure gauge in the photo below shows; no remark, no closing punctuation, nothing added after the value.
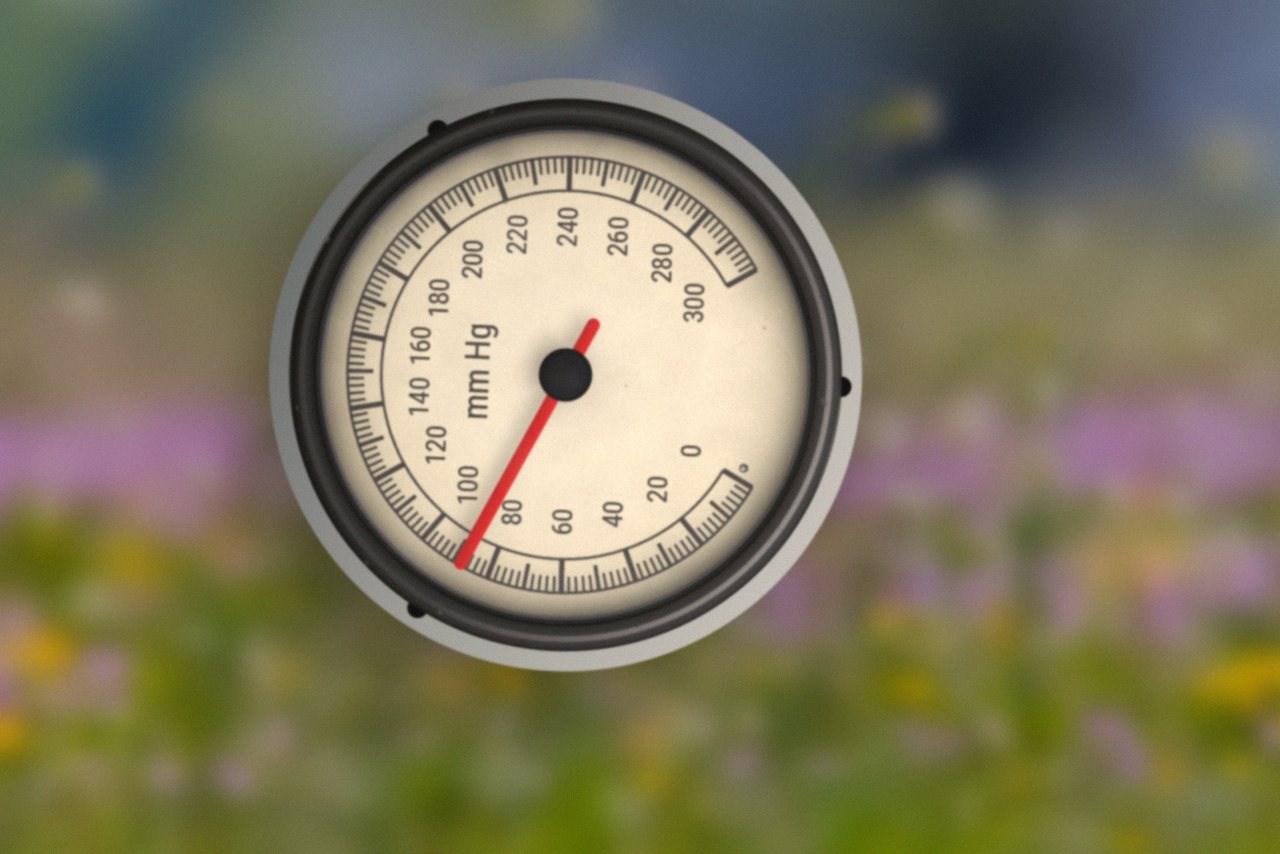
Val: 88 mmHg
